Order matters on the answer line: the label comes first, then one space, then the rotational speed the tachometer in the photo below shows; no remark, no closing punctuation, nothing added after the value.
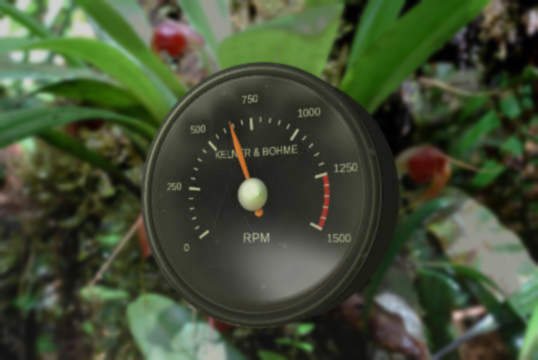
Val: 650 rpm
